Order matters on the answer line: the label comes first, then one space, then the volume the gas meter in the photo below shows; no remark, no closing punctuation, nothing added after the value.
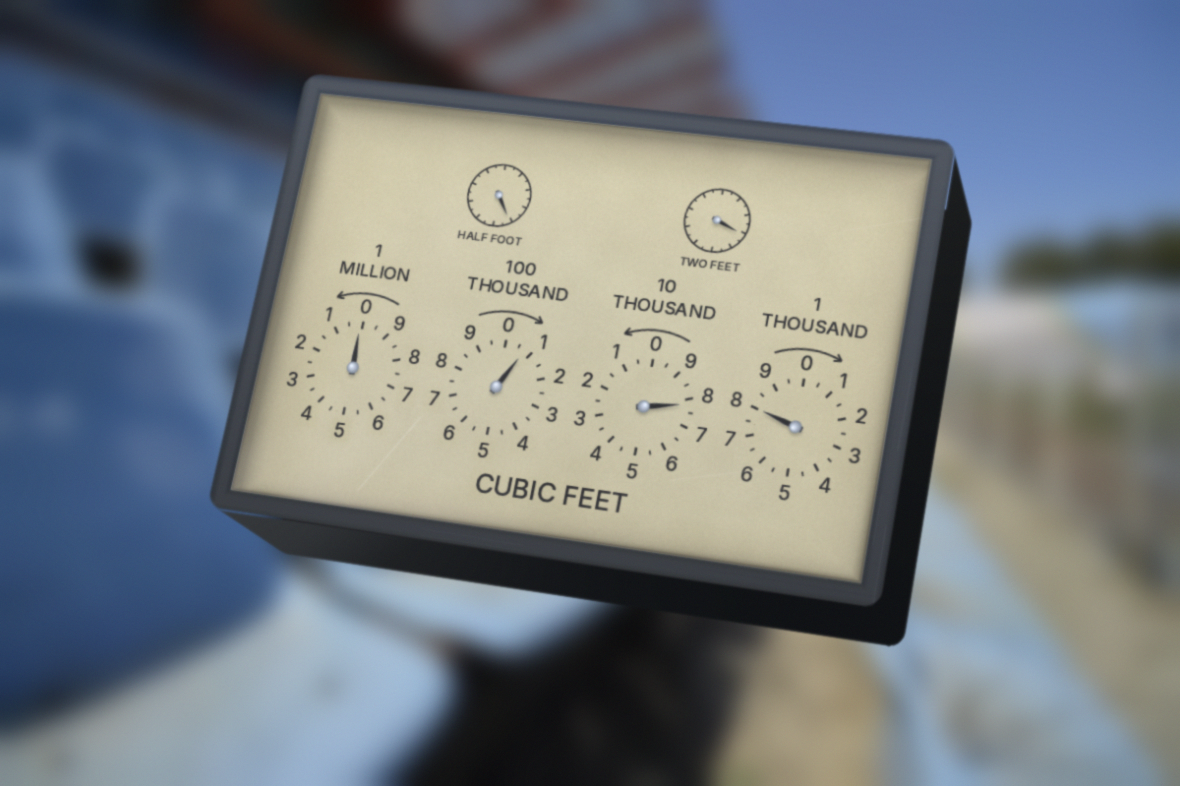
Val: 7800 ft³
